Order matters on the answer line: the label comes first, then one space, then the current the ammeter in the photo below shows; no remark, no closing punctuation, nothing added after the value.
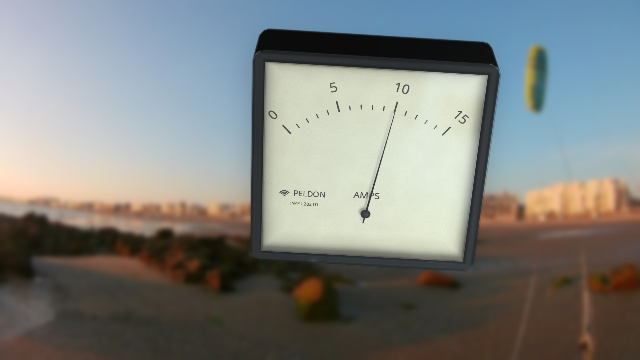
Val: 10 A
